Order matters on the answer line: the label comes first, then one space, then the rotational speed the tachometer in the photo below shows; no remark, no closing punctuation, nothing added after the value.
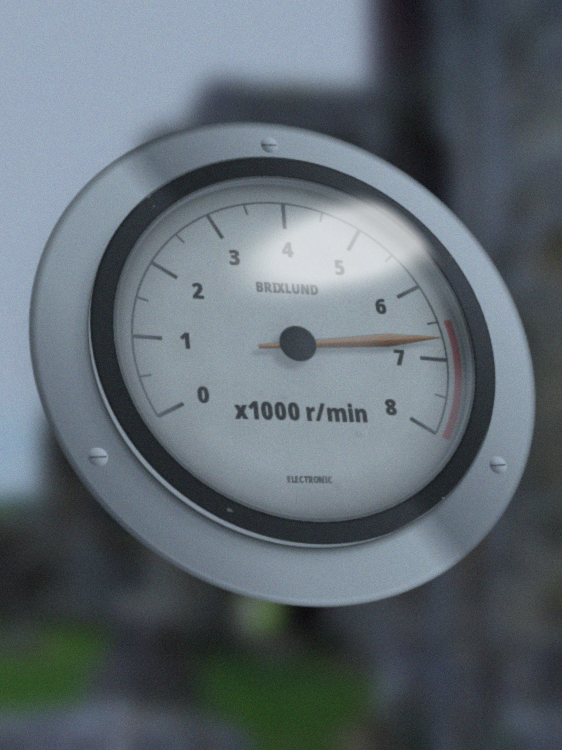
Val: 6750 rpm
